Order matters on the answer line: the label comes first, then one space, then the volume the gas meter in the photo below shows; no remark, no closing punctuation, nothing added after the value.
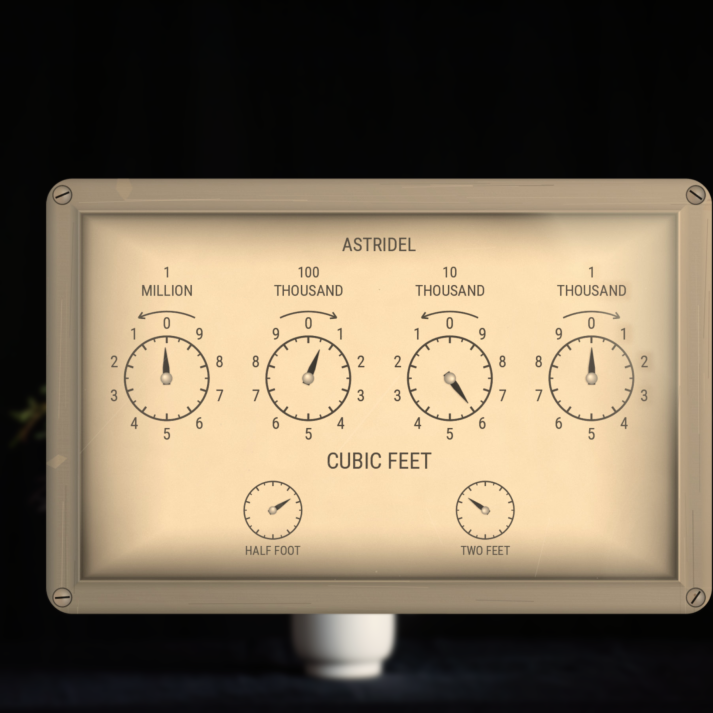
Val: 6000 ft³
